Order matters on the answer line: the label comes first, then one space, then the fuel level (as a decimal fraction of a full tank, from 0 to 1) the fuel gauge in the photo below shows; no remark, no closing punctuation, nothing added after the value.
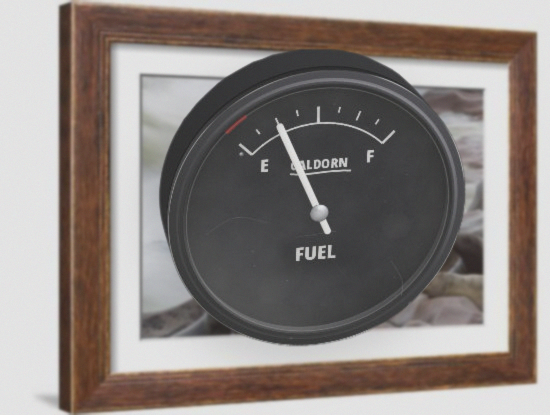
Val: 0.25
